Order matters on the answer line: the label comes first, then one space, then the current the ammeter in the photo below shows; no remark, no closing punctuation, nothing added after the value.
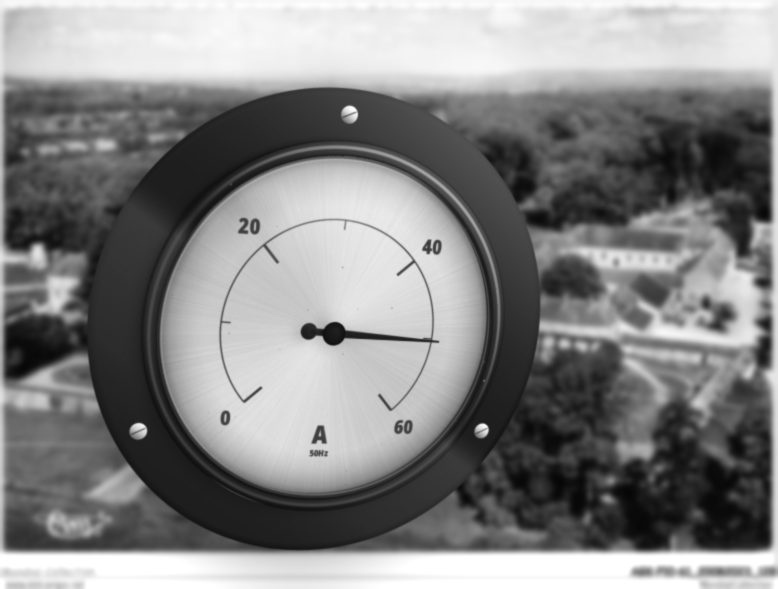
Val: 50 A
